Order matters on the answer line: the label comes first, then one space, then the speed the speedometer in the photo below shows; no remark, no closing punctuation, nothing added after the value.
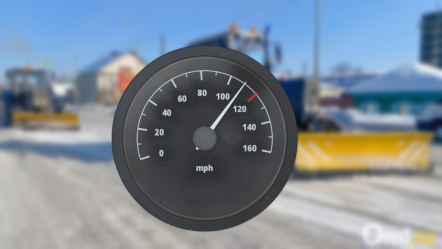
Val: 110 mph
